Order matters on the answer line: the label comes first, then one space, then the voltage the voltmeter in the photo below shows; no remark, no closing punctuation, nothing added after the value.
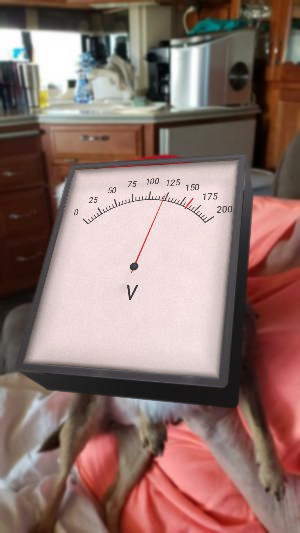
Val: 125 V
